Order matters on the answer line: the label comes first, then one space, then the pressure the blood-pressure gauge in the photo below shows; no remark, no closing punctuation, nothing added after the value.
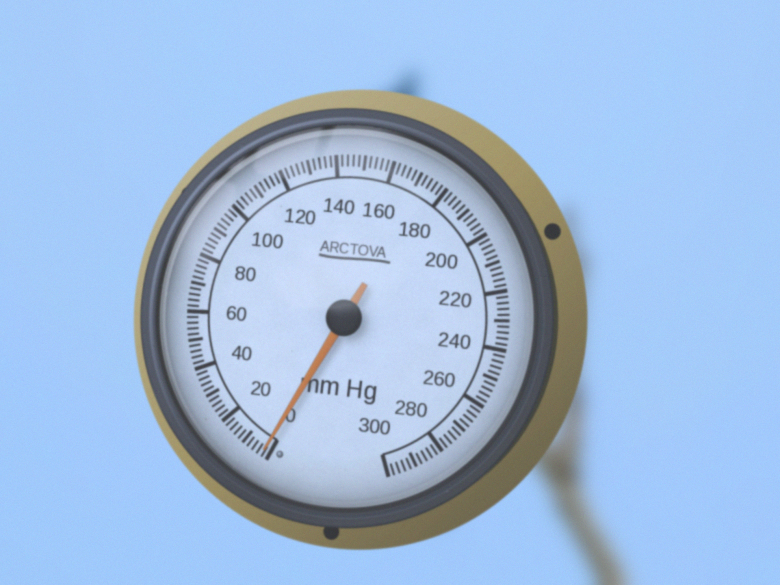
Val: 2 mmHg
